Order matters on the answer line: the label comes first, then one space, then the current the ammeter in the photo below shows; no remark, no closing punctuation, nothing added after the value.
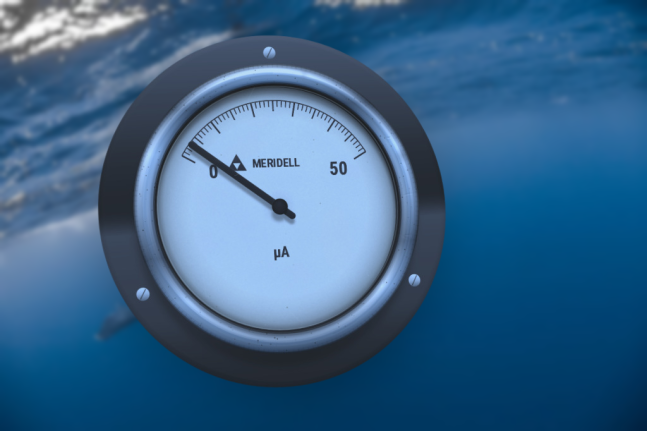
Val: 3 µA
